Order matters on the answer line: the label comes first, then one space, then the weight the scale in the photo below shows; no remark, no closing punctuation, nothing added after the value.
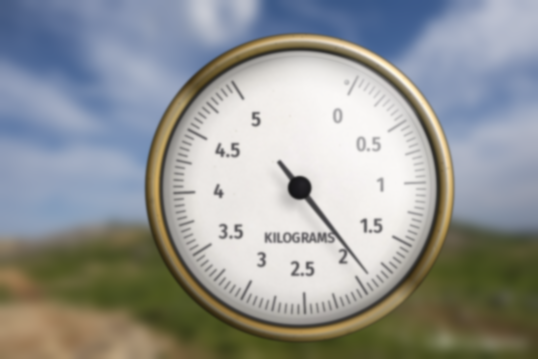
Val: 1.9 kg
